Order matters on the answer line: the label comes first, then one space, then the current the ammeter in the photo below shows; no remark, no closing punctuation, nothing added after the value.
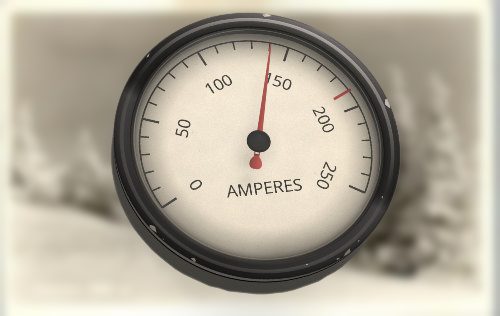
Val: 140 A
